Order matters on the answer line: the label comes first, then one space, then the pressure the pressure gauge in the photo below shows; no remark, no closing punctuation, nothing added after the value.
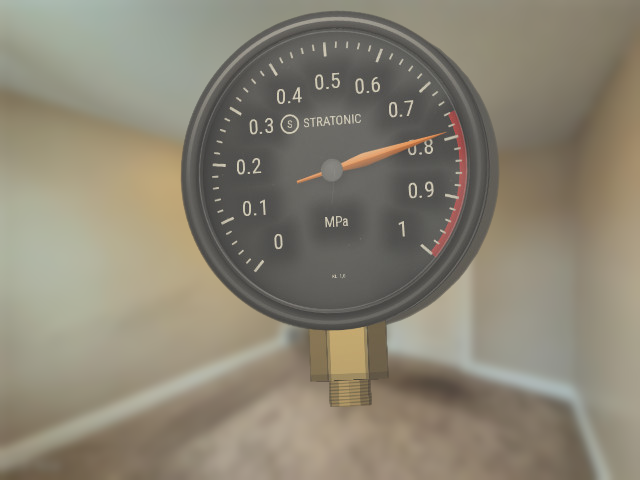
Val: 0.79 MPa
